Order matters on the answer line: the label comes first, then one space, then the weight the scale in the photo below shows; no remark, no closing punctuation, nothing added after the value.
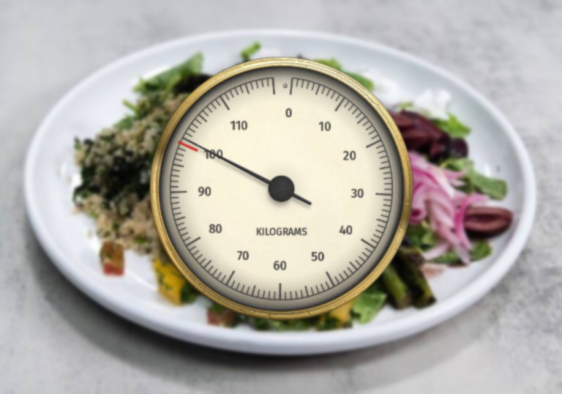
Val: 100 kg
